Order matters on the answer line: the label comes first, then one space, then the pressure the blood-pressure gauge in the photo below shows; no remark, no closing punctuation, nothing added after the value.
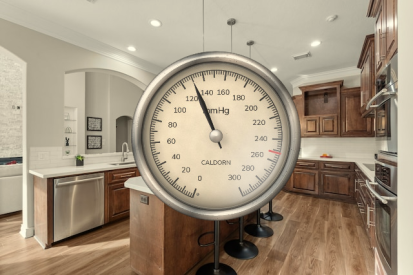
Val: 130 mmHg
